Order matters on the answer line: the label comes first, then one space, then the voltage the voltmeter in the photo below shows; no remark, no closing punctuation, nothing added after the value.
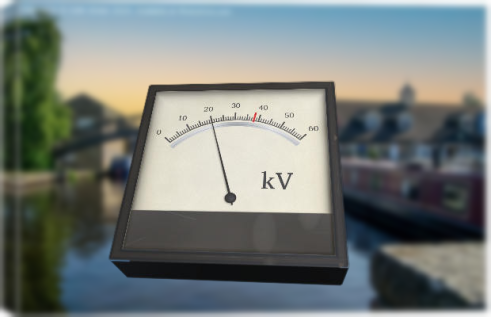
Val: 20 kV
